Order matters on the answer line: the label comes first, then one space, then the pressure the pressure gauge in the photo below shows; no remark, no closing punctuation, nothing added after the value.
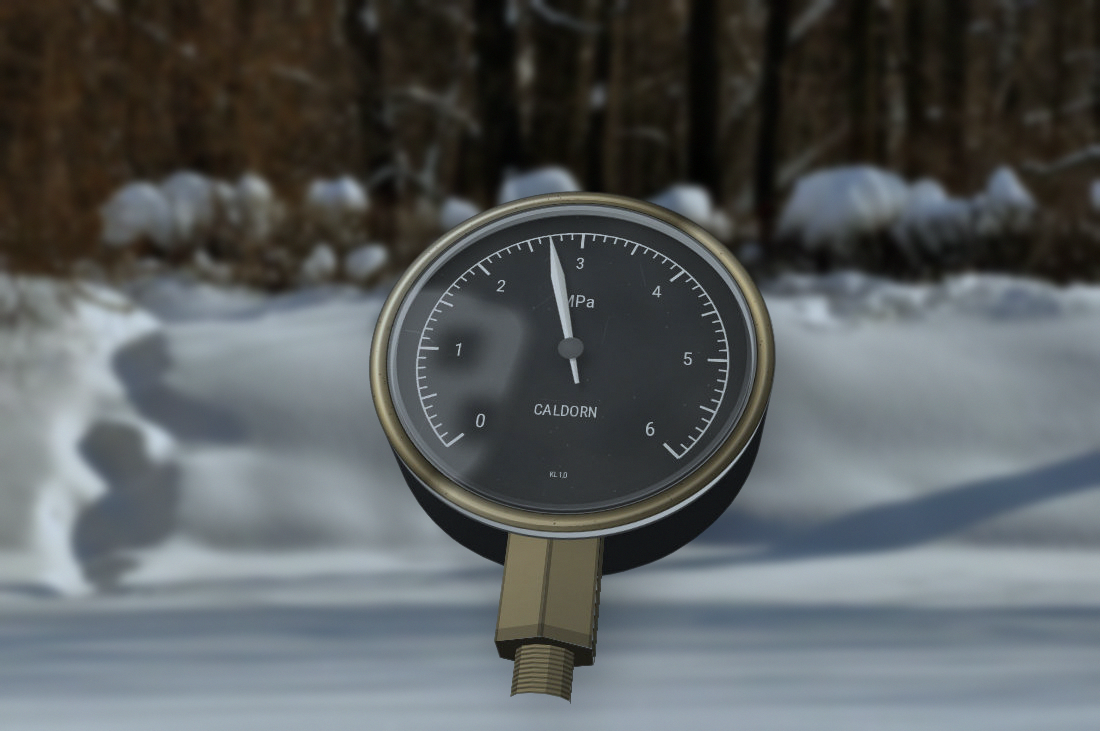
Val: 2.7 MPa
